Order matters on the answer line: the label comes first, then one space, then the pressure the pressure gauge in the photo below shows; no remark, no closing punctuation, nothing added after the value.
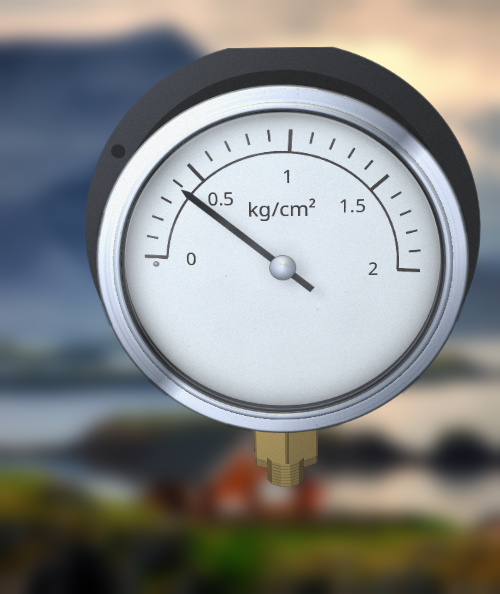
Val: 0.4 kg/cm²
